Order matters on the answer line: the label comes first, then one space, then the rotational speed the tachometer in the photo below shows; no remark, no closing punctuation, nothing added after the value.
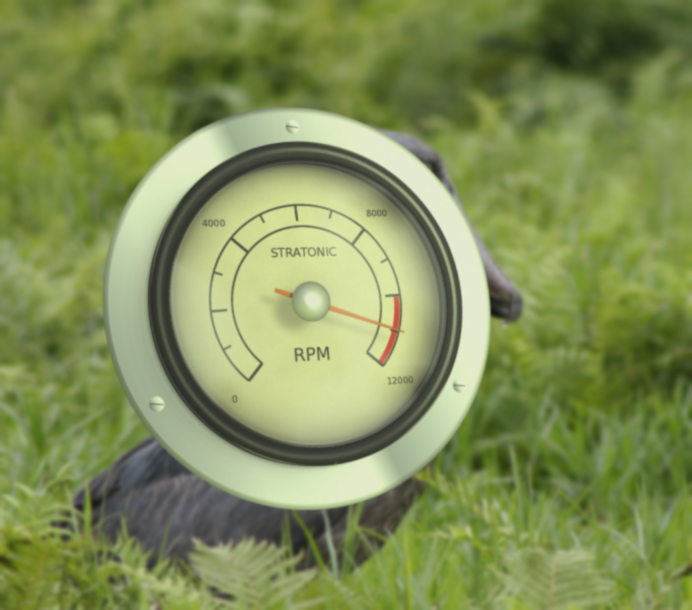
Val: 11000 rpm
